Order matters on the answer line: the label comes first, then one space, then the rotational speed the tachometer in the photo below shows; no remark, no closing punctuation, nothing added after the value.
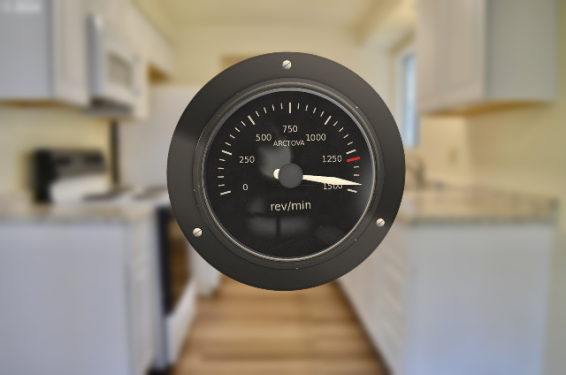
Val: 1450 rpm
